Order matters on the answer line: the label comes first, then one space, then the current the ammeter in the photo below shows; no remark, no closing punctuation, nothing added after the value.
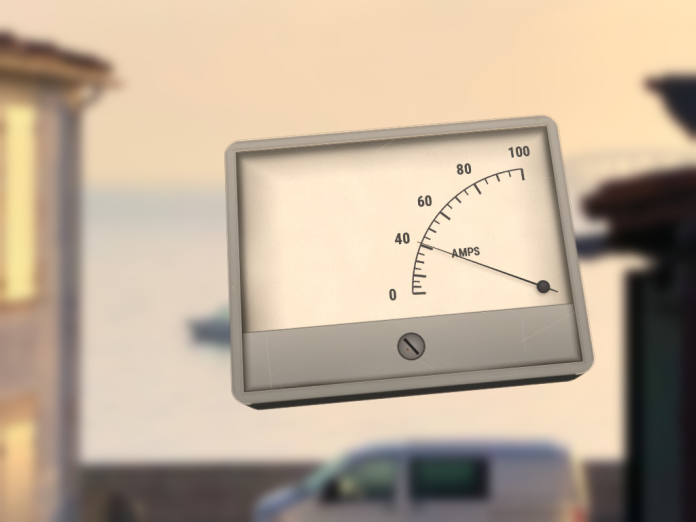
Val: 40 A
